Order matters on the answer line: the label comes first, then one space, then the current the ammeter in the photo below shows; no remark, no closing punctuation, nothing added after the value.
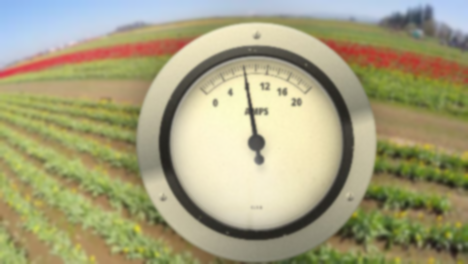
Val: 8 A
